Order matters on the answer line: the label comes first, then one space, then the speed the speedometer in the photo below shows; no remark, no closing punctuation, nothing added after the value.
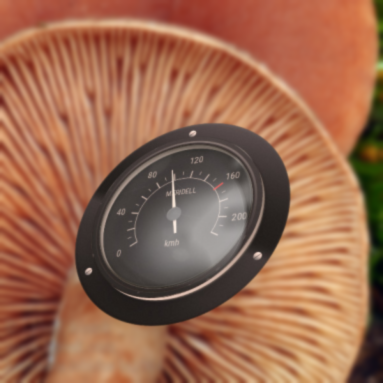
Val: 100 km/h
